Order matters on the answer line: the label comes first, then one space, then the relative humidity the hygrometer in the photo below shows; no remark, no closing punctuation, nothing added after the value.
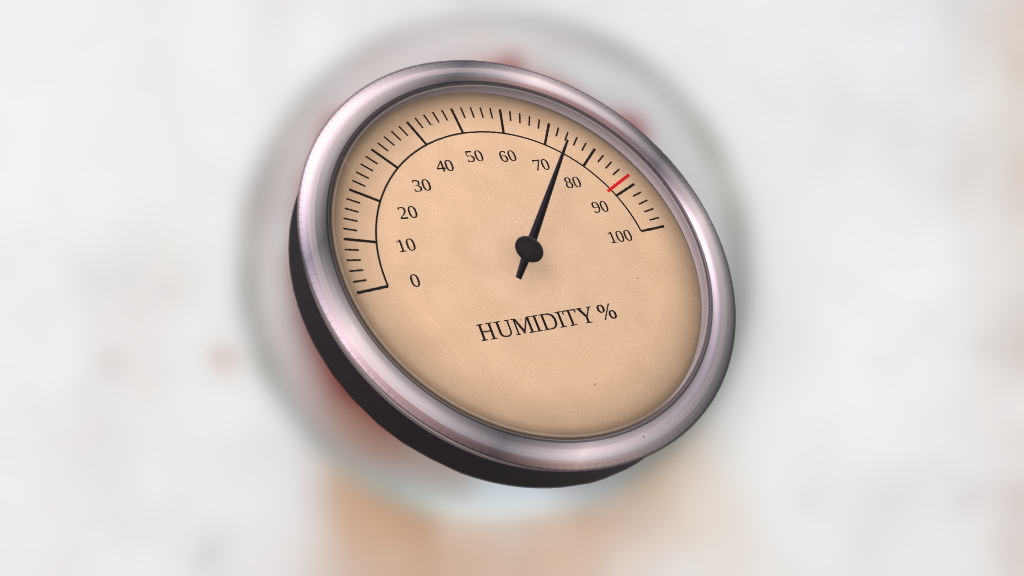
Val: 74 %
